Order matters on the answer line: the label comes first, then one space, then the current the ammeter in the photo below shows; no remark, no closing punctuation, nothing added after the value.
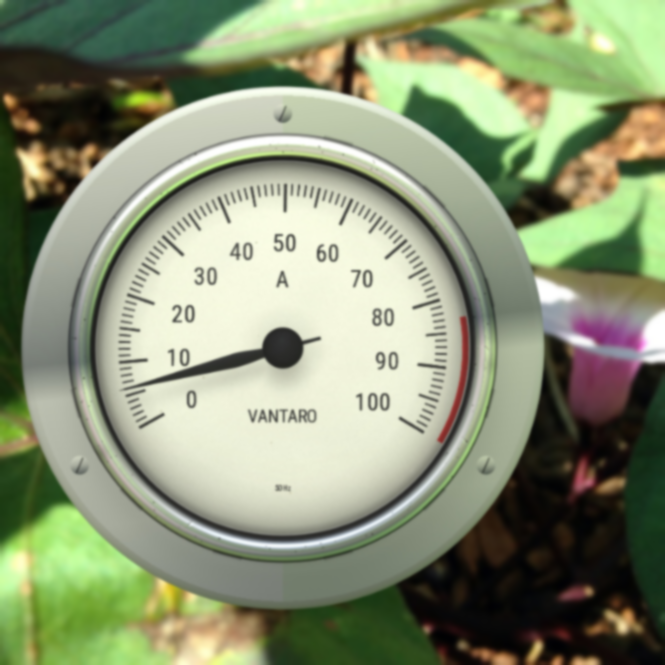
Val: 6 A
